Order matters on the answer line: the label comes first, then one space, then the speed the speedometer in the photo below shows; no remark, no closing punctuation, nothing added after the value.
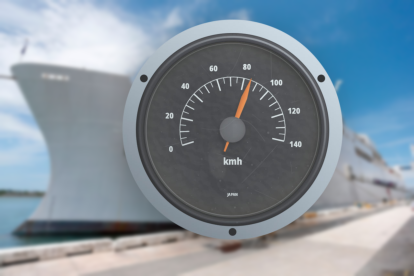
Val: 85 km/h
